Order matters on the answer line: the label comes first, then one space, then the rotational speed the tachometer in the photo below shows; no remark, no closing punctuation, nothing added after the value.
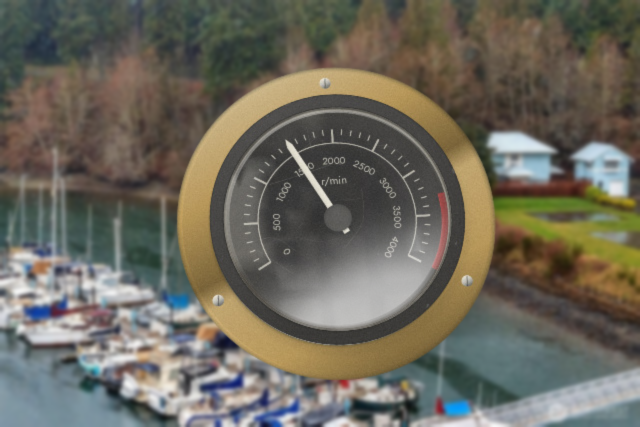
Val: 1500 rpm
